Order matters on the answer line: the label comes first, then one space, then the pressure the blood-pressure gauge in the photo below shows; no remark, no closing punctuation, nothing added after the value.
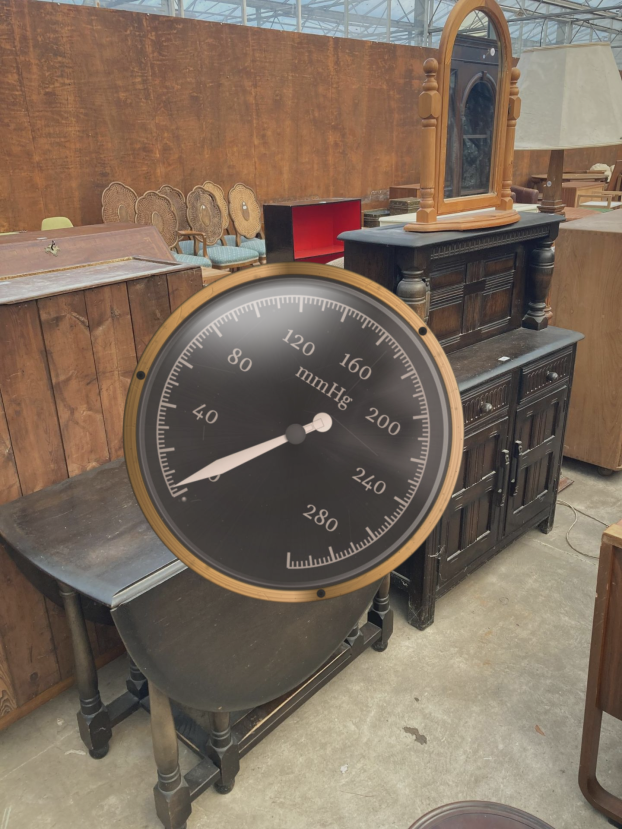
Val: 4 mmHg
